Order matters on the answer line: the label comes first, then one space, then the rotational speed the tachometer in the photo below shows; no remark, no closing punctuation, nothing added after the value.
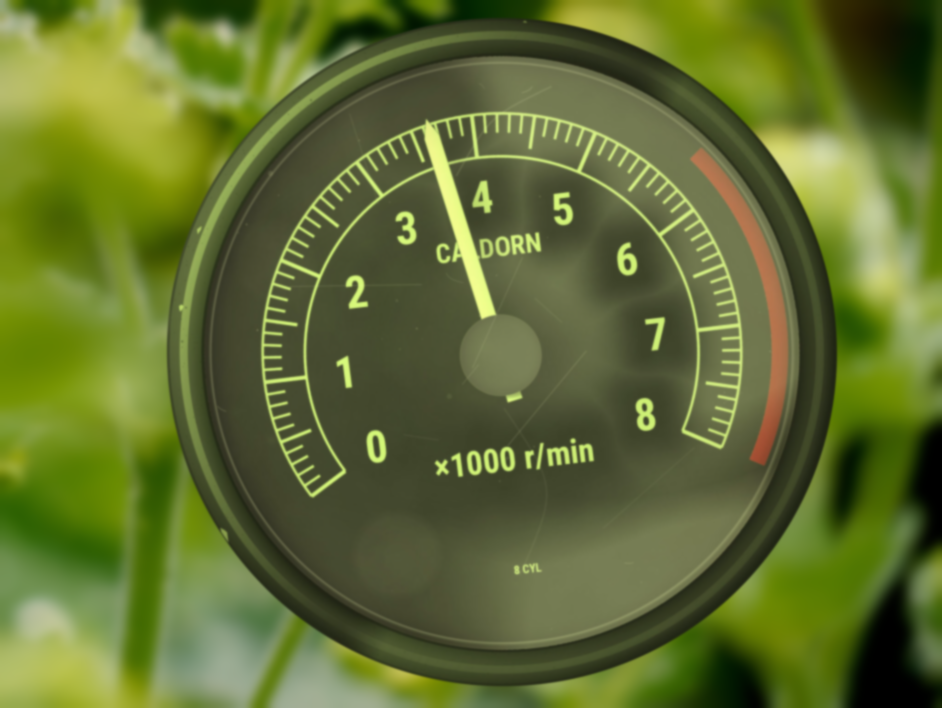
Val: 3650 rpm
